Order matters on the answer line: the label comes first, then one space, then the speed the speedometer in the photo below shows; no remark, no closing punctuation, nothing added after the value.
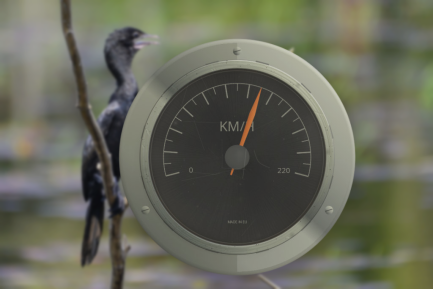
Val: 130 km/h
